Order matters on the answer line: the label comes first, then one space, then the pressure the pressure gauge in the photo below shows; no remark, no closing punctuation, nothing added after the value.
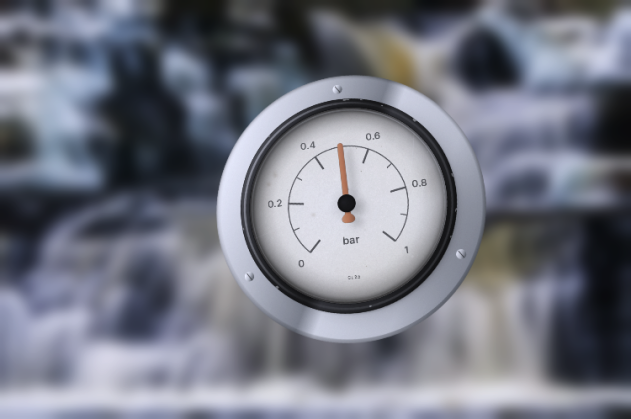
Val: 0.5 bar
